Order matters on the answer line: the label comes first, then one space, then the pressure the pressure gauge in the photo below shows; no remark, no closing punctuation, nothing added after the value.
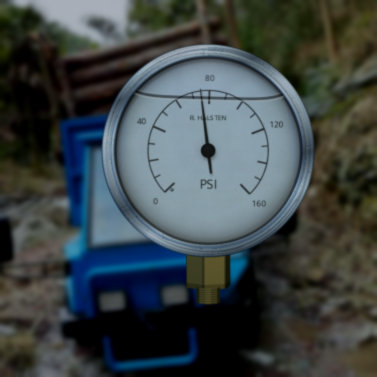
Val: 75 psi
